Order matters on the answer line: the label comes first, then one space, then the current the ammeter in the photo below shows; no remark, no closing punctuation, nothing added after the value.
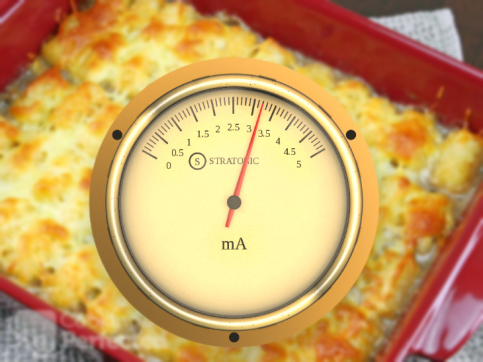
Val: 3.2 mA
